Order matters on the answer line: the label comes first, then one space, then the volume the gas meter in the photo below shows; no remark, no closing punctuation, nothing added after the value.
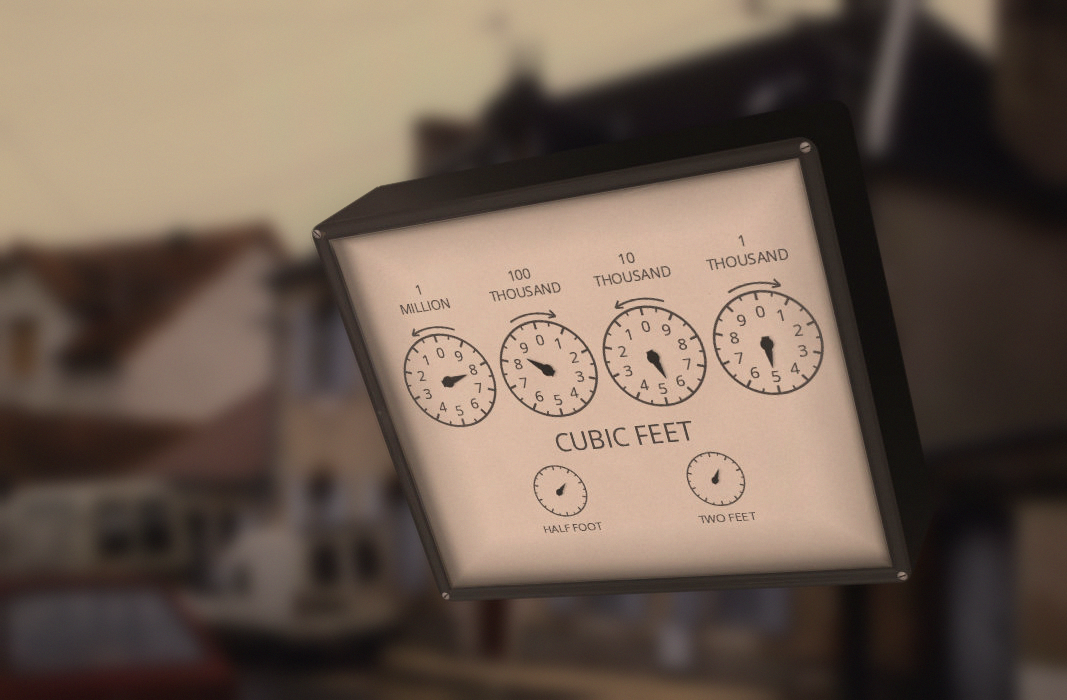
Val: 785500 ft³
